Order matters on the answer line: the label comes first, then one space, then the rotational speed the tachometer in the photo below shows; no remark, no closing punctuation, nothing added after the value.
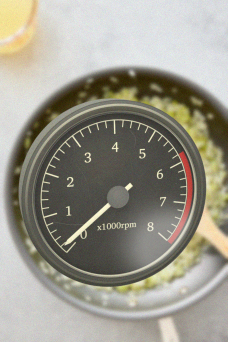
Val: 200 rpm
